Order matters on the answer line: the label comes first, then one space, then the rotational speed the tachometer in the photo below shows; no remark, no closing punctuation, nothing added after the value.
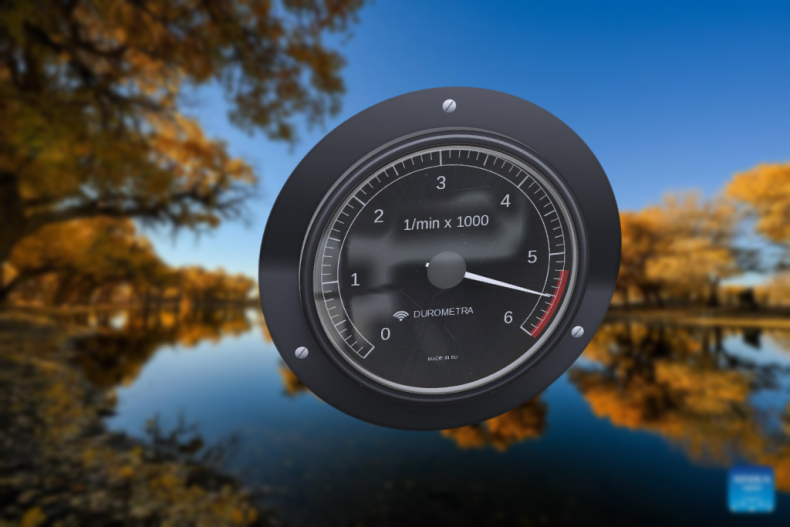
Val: 5500 rpm
